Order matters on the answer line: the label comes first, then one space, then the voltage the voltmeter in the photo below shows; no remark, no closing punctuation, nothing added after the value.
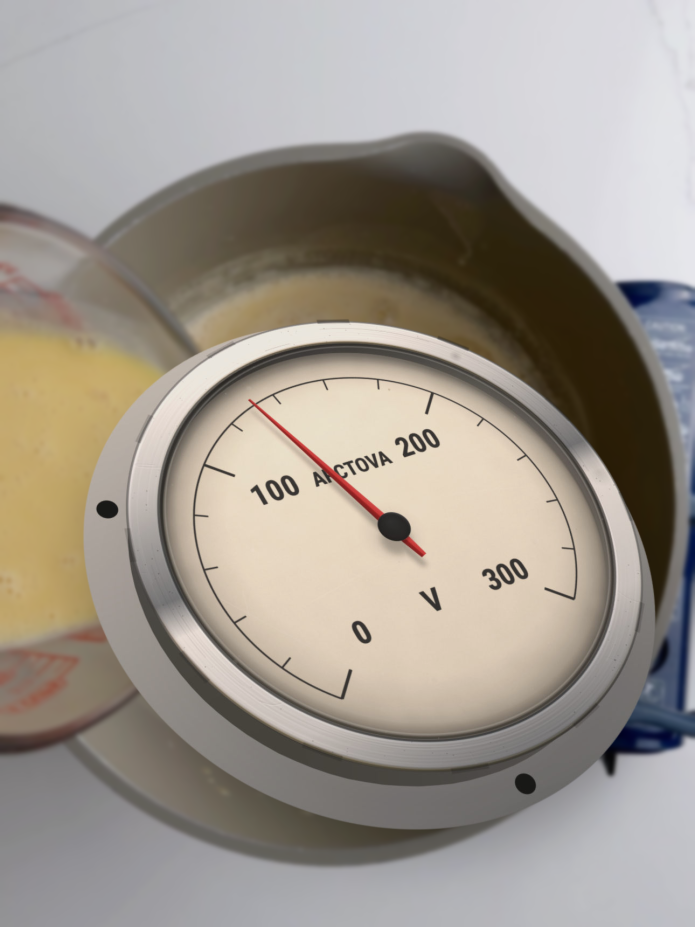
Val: 130 V
